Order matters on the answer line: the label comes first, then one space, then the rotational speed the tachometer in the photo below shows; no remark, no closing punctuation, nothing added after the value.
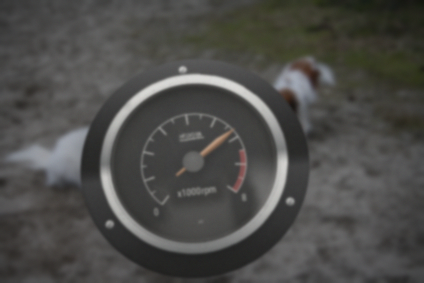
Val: 5750 rpm
